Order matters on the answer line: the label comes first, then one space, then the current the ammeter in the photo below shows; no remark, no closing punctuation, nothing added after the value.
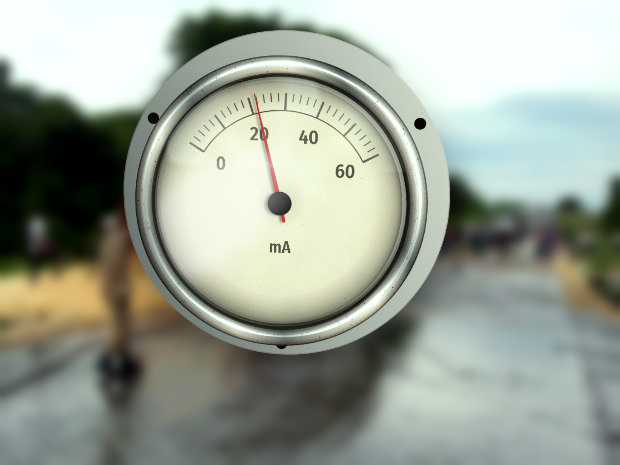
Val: 22 mA
